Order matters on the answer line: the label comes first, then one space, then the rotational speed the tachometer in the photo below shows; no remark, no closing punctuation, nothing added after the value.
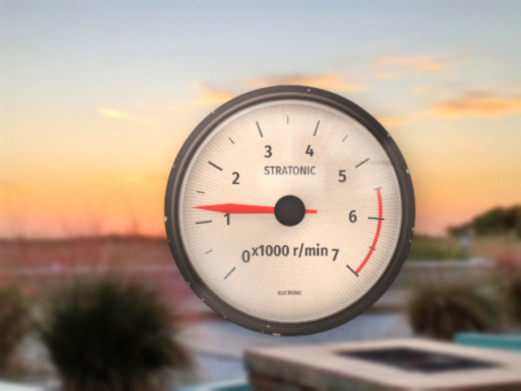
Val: 1250 rpm
